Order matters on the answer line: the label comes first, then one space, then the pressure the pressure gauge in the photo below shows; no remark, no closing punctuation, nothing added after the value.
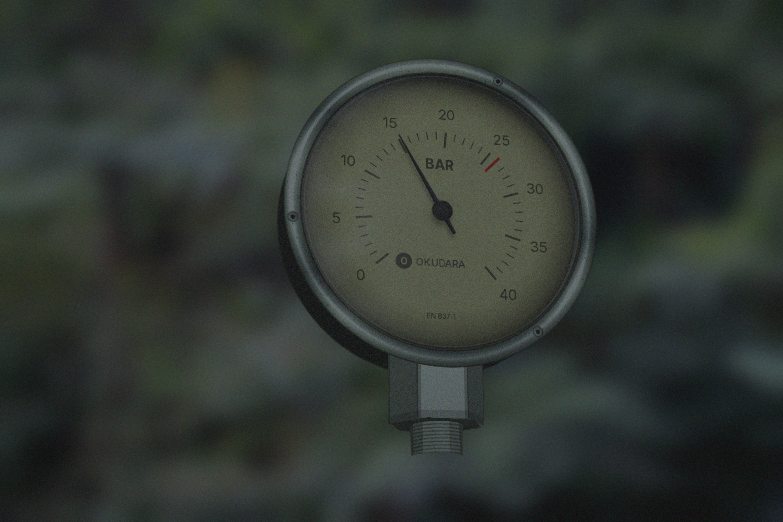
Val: 15 bar
